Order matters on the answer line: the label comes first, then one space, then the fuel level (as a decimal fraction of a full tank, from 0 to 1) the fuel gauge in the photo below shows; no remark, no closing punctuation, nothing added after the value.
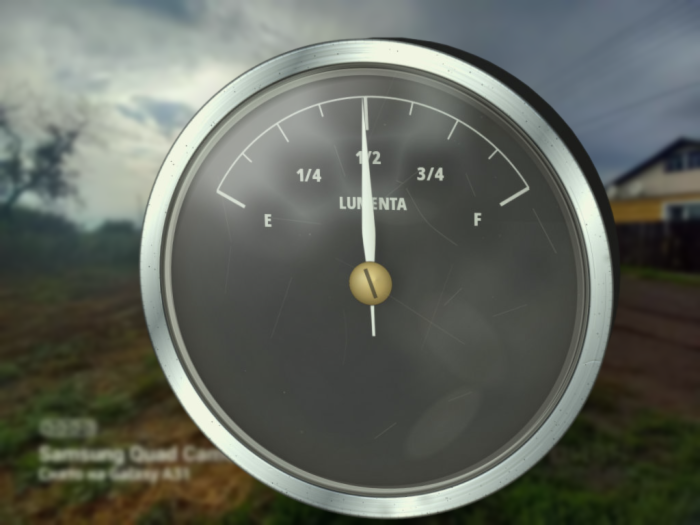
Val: 0.5
